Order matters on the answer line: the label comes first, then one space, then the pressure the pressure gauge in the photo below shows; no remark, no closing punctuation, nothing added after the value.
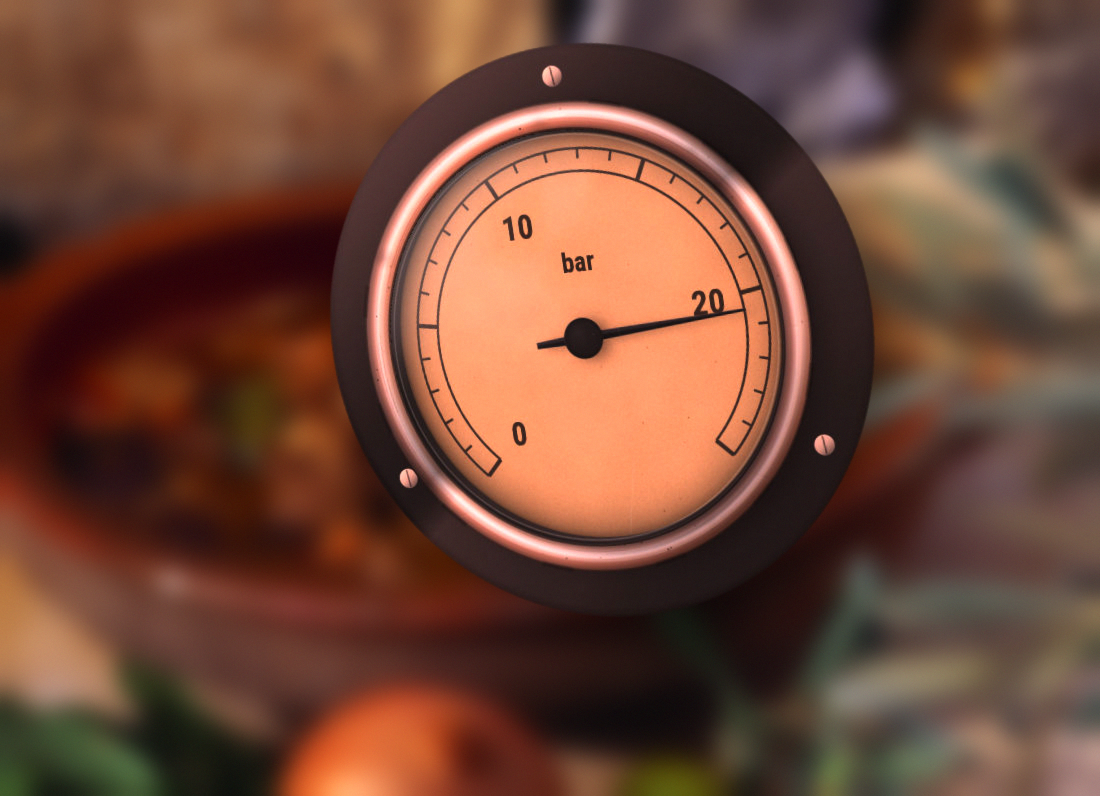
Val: 20.5 bar
